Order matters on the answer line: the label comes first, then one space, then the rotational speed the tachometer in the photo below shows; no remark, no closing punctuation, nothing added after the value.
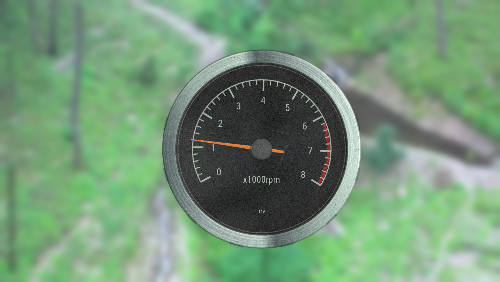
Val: 1200 rpm
